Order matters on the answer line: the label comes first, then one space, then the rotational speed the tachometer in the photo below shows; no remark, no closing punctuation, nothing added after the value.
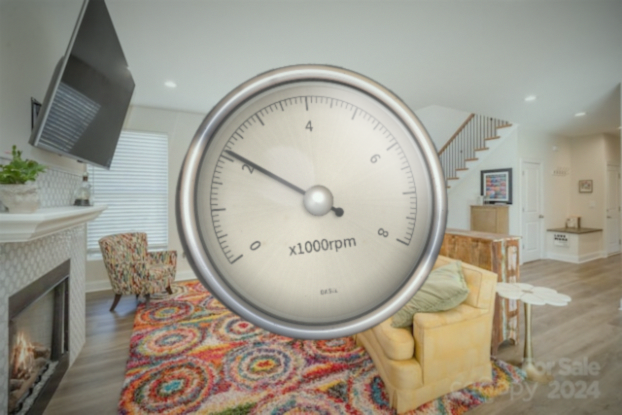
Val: 2100 rpm
